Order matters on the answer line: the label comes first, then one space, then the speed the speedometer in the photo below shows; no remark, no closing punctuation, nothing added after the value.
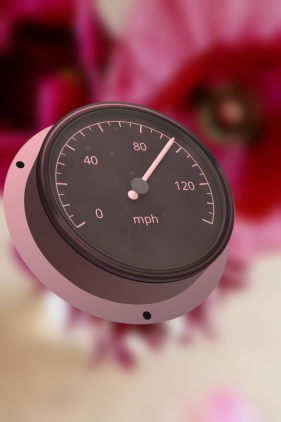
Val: 95 mph
